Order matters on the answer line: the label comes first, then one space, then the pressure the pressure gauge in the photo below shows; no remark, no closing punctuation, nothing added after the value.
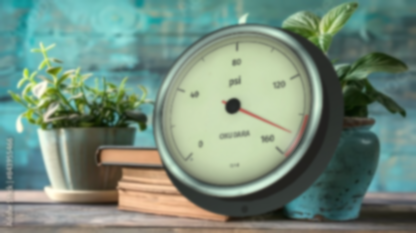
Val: 150 psi
